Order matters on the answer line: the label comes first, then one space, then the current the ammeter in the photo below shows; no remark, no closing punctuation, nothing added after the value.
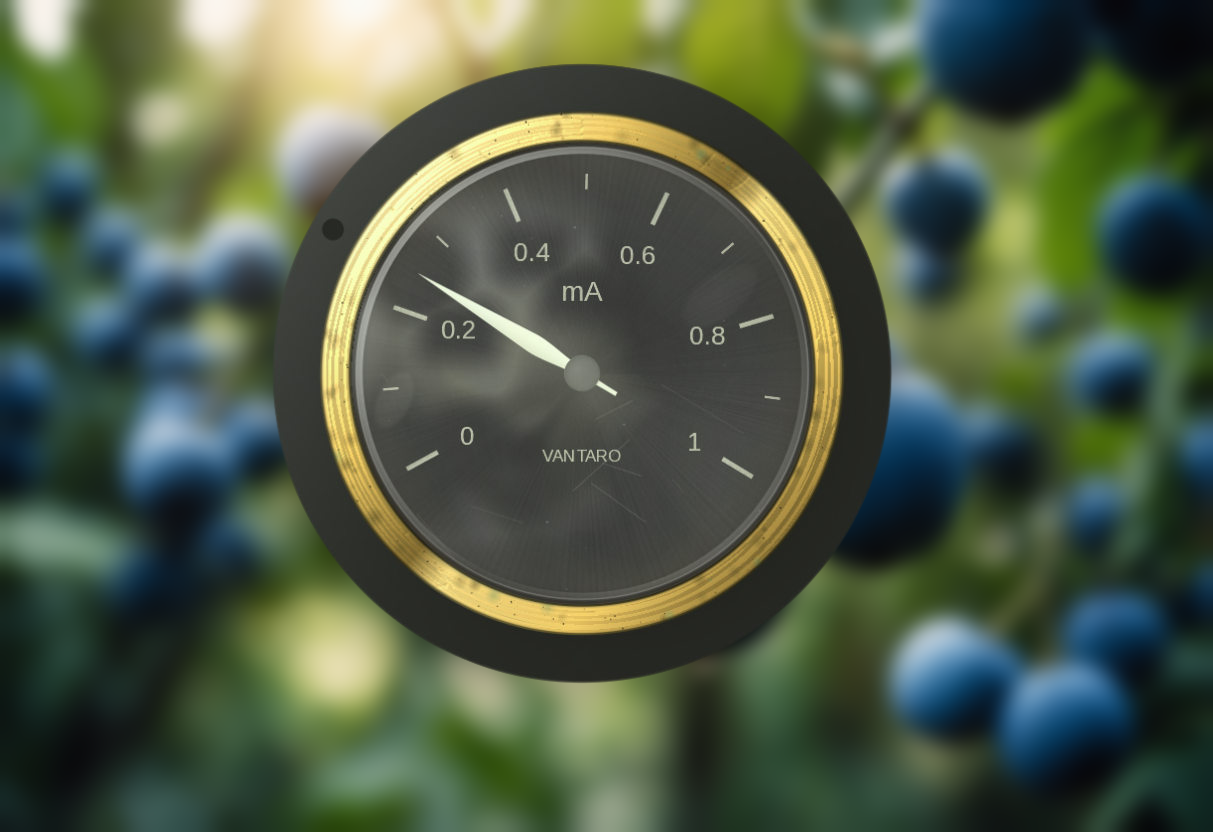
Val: 0.25 mA
